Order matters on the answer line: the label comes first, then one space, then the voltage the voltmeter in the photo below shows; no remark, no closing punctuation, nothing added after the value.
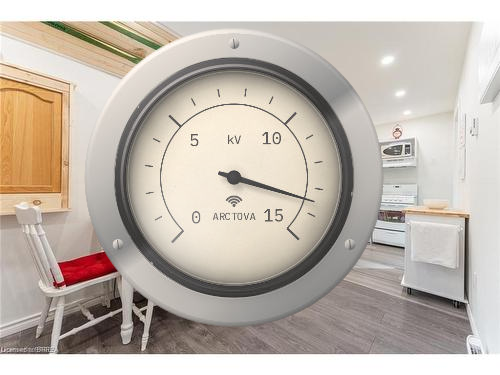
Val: 13.5 kV
